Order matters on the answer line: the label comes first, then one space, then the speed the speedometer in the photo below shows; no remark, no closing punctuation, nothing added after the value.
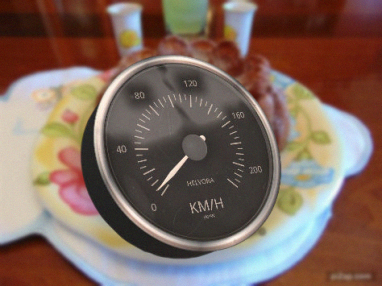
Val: 5 km/h
